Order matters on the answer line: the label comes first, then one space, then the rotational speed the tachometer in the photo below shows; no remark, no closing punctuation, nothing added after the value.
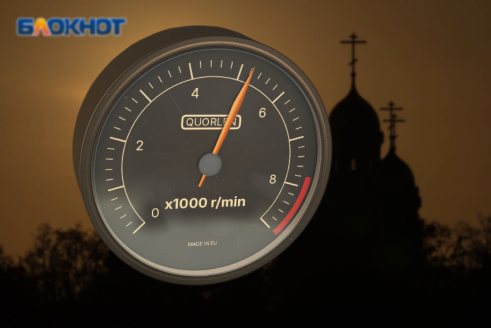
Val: 5200 rpm
